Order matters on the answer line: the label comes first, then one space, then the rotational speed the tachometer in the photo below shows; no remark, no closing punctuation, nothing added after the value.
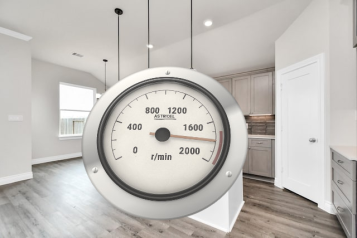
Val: 1800 rpm
